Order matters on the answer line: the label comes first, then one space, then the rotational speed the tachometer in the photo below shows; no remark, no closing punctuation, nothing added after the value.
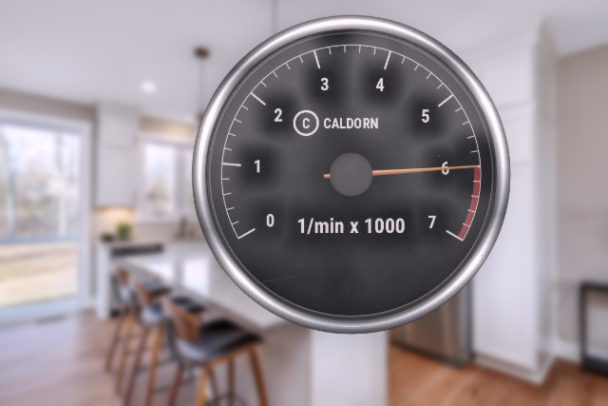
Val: 6000 rpm
